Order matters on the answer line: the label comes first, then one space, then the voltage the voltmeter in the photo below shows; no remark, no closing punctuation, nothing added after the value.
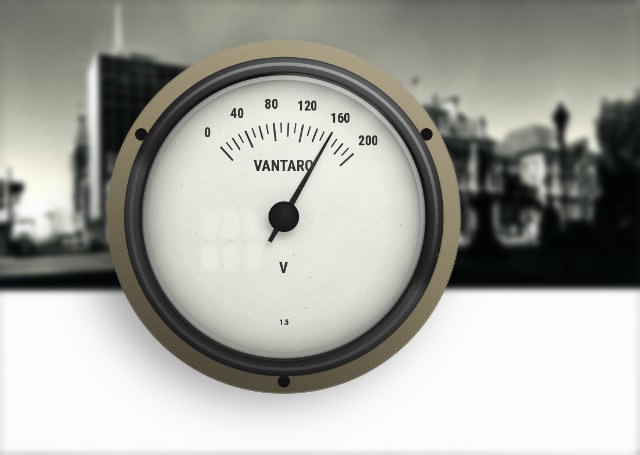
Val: 160 V
